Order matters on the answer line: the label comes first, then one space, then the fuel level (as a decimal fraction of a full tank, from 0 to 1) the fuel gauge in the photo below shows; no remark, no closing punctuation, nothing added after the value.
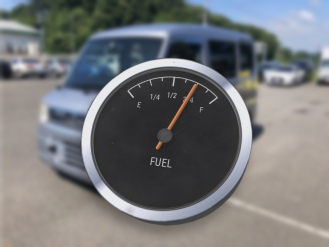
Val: 0.75
